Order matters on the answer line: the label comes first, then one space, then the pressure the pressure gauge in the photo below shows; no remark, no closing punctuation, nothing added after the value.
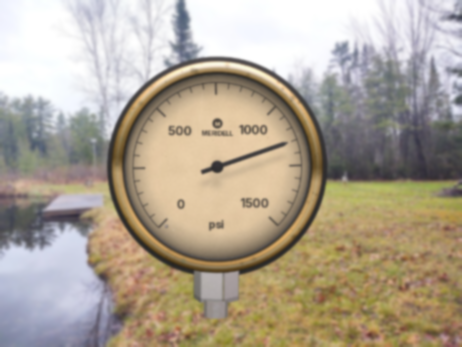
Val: 1150 psi
